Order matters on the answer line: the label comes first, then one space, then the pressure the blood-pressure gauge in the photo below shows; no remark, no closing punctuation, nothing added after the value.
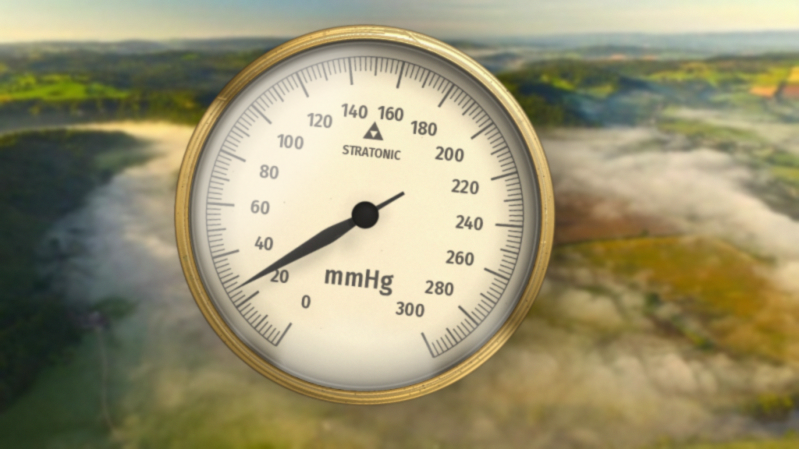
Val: 26 mmHg
